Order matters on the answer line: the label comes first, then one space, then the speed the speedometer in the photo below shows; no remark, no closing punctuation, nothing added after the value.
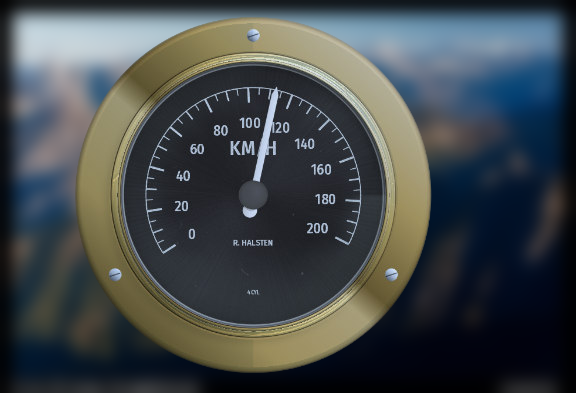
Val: 112.5 km/h
